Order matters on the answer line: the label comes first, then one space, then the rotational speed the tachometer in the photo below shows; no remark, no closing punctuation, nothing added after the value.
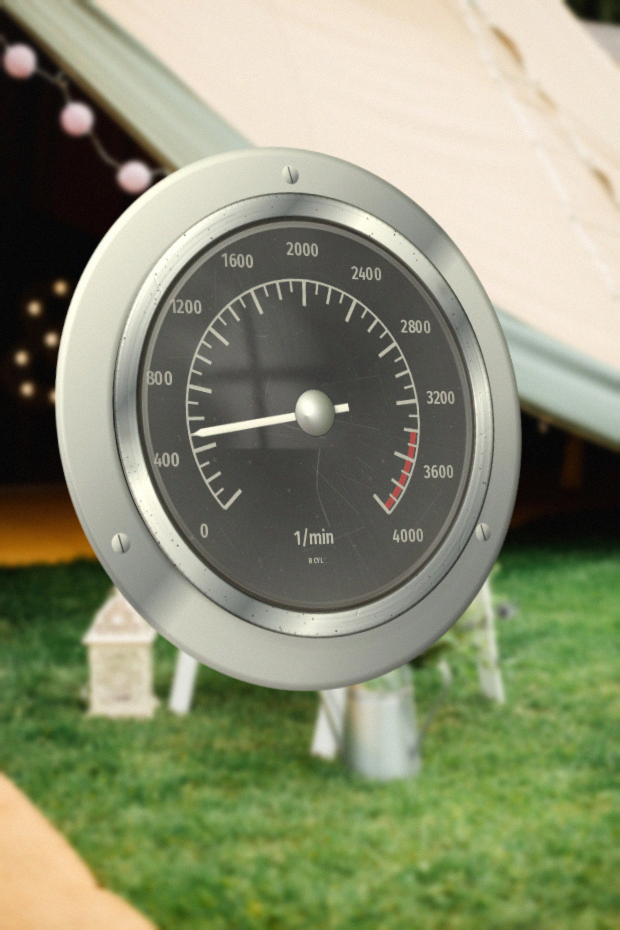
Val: 500 rpm
